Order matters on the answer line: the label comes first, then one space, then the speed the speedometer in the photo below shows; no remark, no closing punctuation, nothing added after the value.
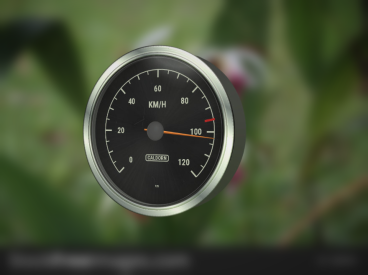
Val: 102.5 km/h
